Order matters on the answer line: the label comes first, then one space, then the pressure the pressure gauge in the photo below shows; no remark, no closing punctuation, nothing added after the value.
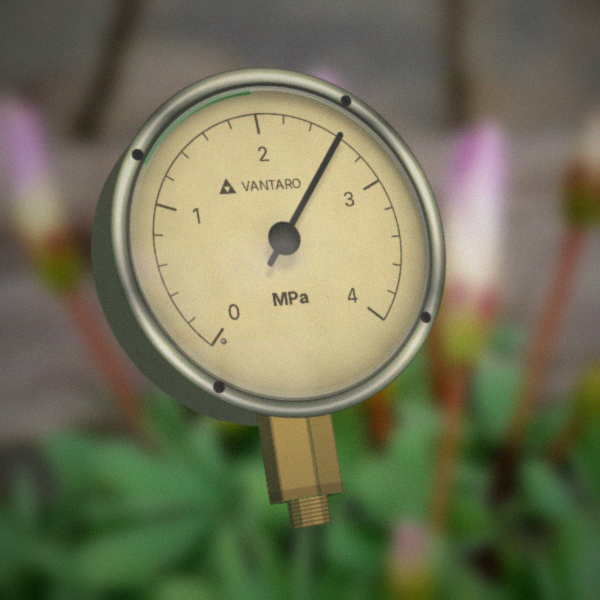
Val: 2.6 MPa
